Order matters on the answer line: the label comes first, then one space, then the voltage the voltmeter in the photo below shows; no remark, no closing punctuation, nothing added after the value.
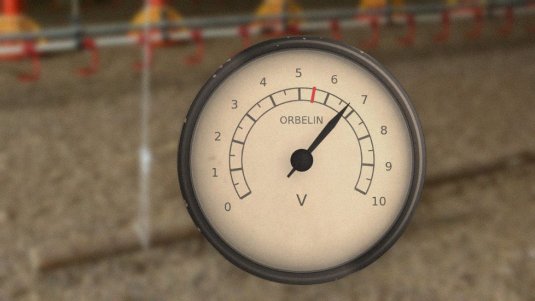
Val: 6.75 V
